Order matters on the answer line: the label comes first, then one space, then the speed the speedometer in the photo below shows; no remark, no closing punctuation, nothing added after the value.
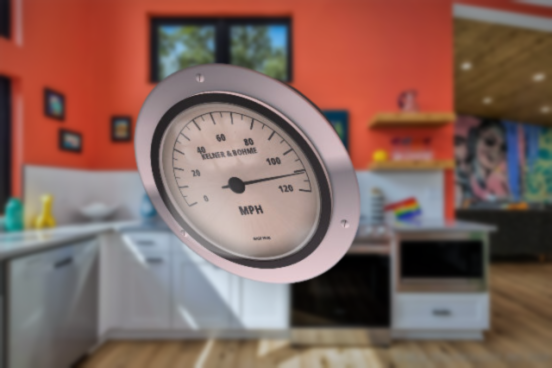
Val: 110 mph
